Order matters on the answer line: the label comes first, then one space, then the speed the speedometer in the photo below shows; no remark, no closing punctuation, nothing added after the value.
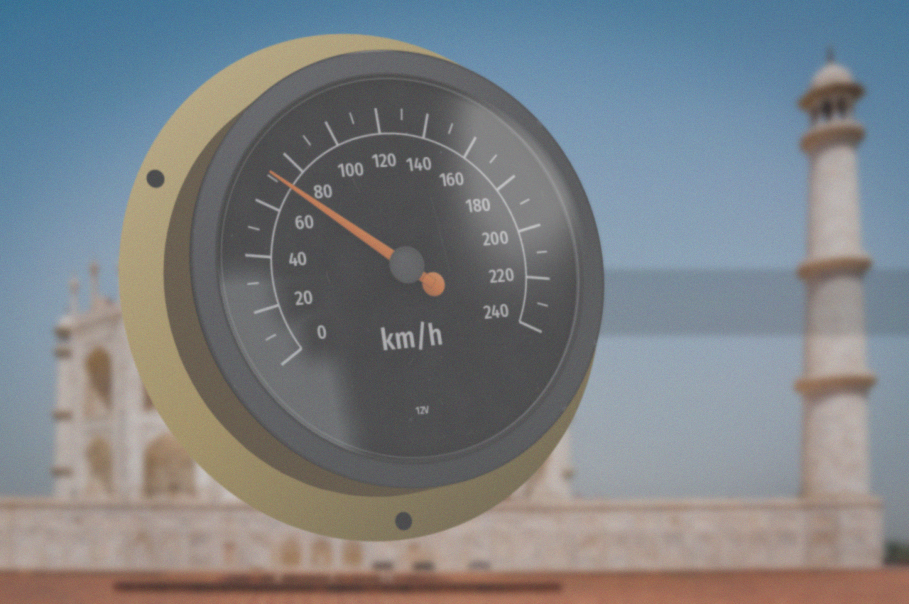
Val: 70 km/h
